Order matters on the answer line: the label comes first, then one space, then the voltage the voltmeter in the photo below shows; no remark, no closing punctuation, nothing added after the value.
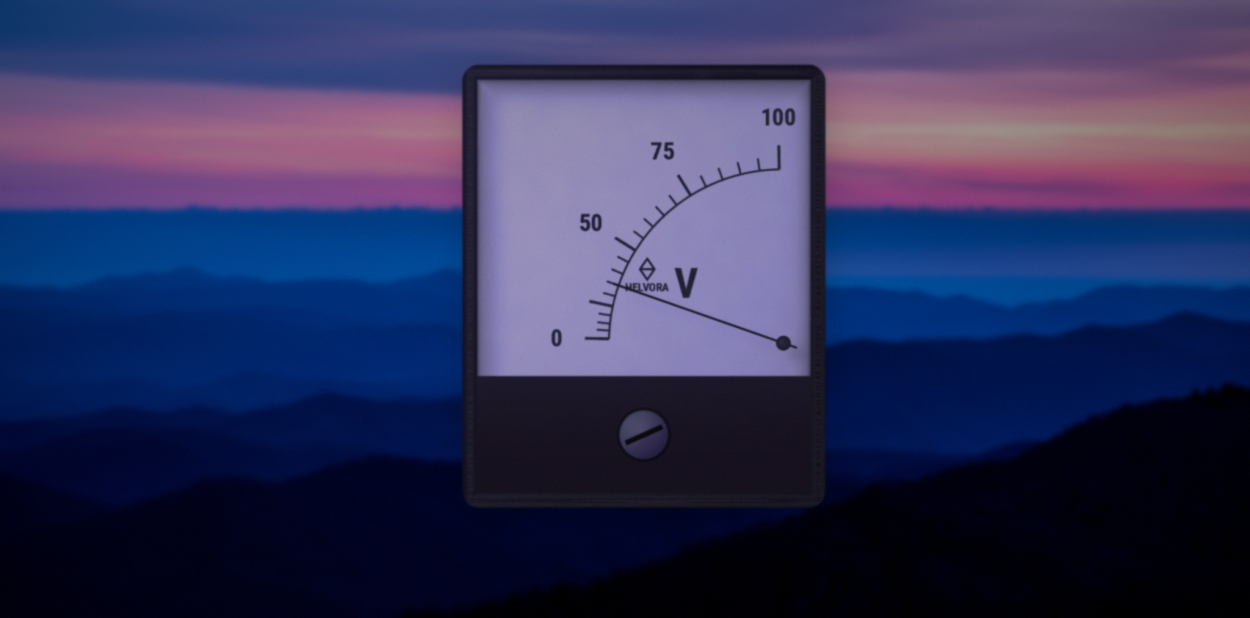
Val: 35 V
